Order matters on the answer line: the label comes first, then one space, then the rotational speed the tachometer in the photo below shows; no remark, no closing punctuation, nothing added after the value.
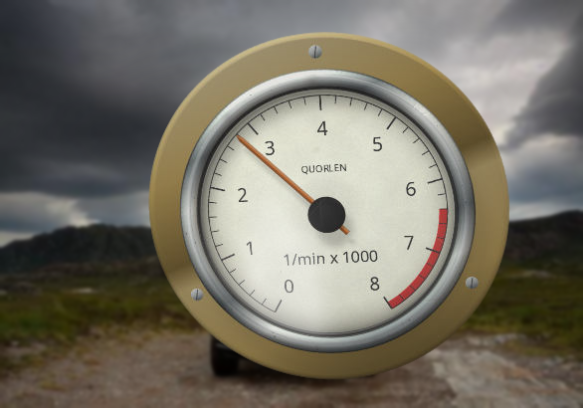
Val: 2800 rpm
